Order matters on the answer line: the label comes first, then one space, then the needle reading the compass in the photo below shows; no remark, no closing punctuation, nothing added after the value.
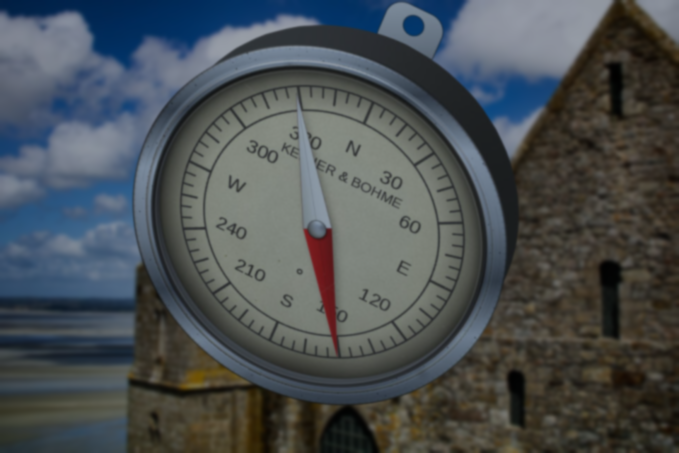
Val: 150 °
